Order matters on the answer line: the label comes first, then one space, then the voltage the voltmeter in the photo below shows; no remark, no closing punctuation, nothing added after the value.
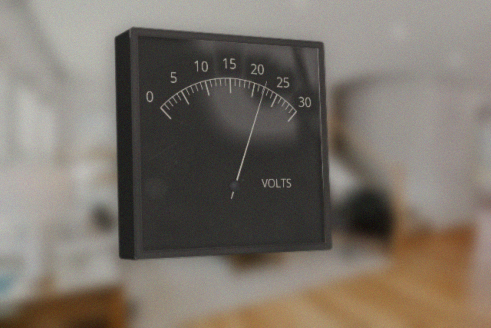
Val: 22 V
